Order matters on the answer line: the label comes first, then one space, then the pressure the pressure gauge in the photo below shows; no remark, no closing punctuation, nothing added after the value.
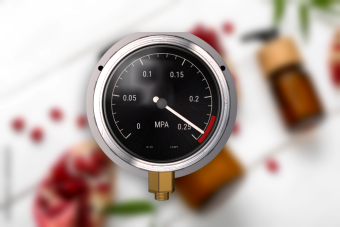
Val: 0.24 MPa
